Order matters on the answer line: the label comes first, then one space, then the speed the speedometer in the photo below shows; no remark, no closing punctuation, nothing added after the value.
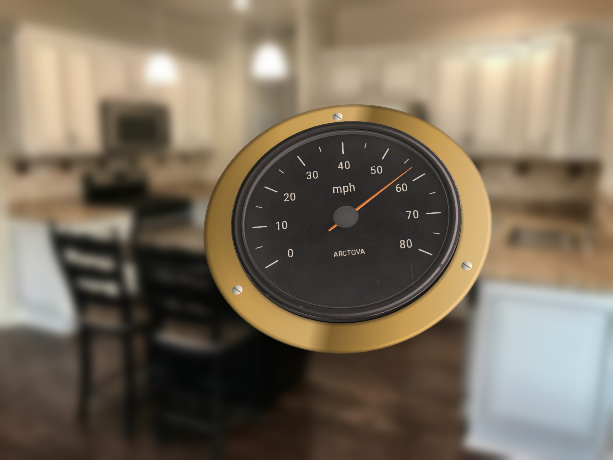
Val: 57.5 mph
